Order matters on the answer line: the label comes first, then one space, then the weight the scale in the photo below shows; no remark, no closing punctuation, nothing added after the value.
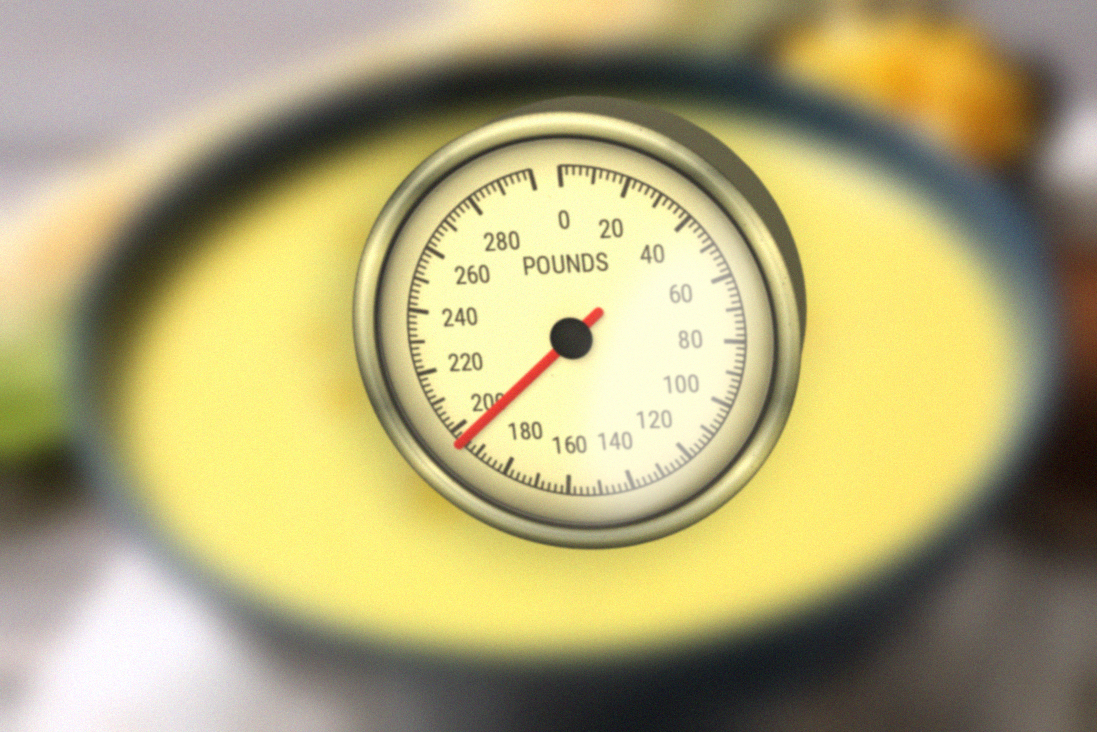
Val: 196 lb
